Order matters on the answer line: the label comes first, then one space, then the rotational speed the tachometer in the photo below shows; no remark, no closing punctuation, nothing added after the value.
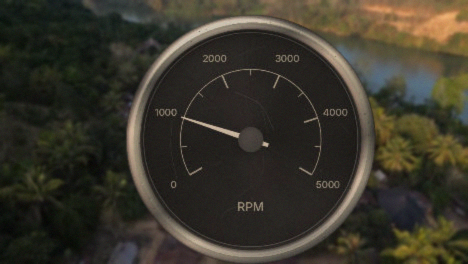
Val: 1000 rpm
